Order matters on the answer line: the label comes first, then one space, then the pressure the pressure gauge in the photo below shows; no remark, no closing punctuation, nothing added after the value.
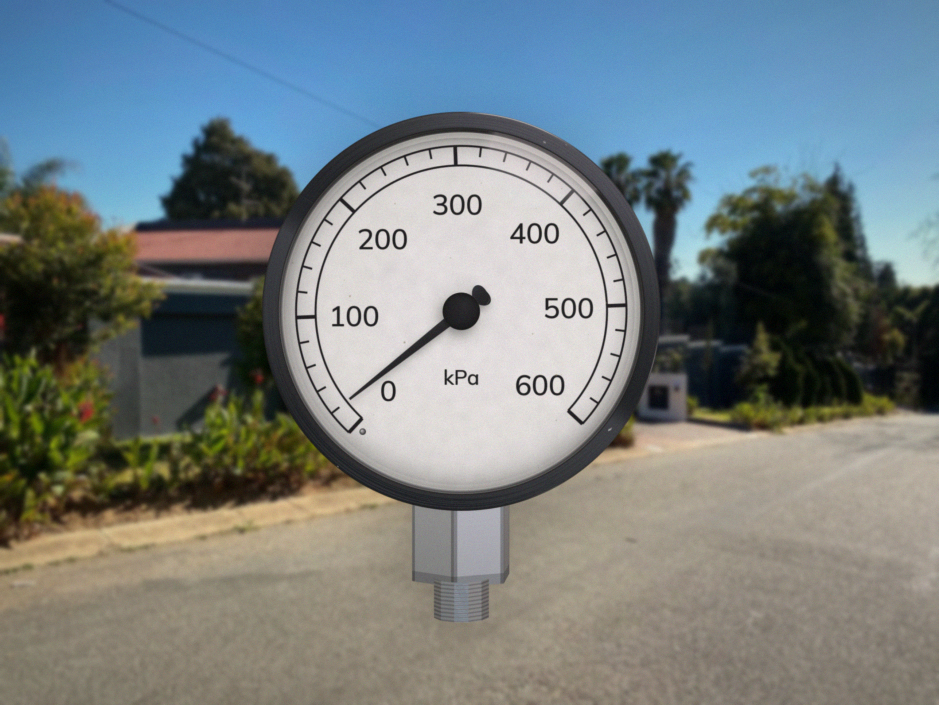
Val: 20 kPa
